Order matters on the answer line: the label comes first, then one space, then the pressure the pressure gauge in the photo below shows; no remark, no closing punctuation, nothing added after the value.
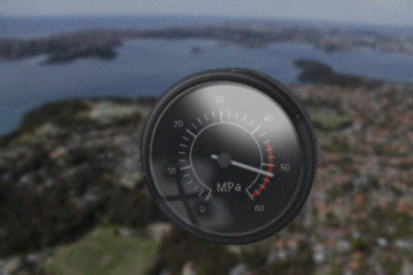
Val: 52 MPa
